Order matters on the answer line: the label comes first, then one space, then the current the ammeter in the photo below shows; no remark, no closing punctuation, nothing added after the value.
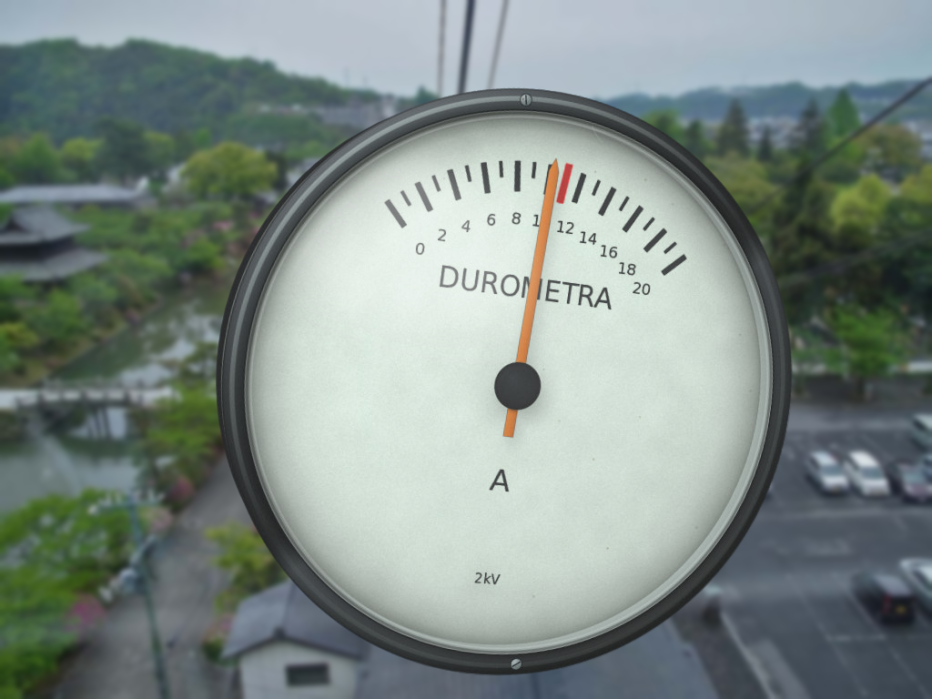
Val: 10 A
